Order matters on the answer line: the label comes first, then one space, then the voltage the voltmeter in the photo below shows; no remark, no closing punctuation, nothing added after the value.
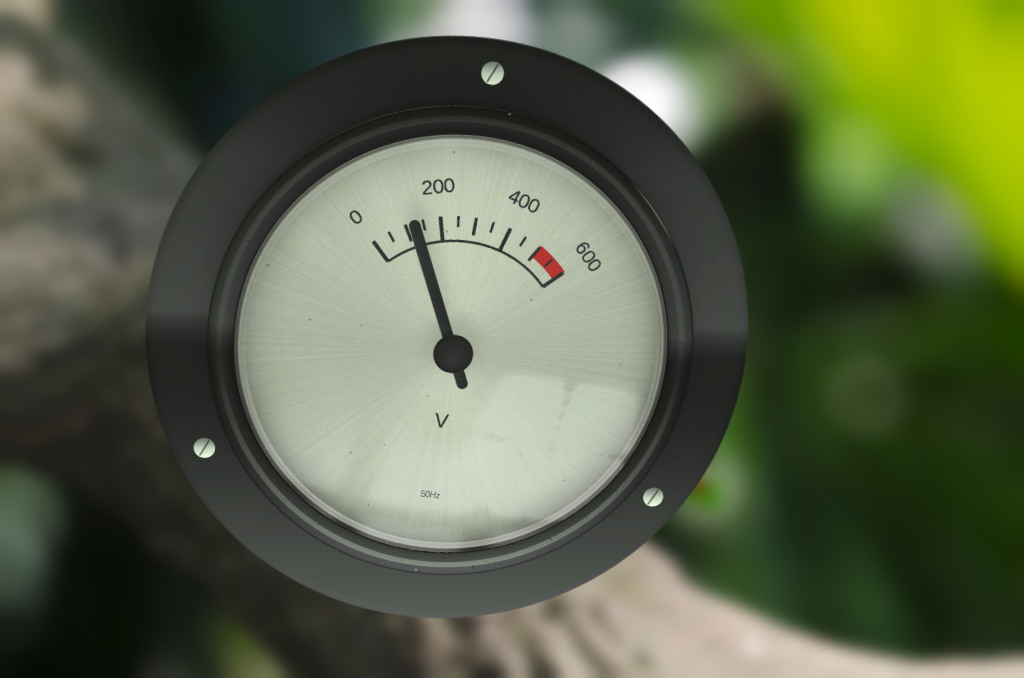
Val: 125 V
